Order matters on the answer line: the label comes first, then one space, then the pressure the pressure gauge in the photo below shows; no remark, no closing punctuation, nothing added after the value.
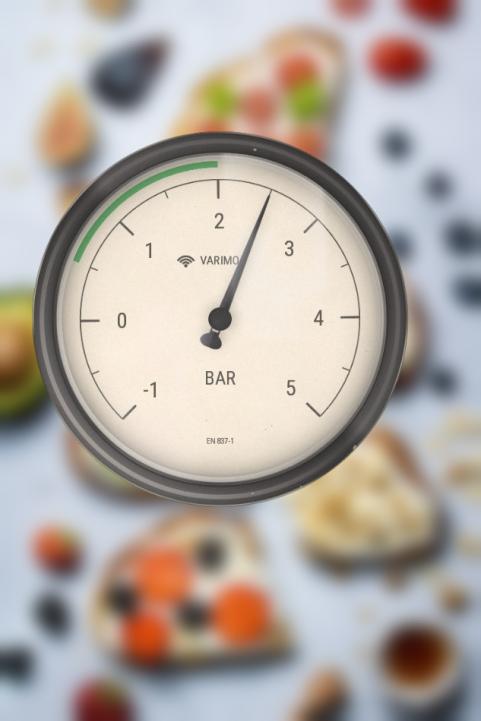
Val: 2.5 bar
